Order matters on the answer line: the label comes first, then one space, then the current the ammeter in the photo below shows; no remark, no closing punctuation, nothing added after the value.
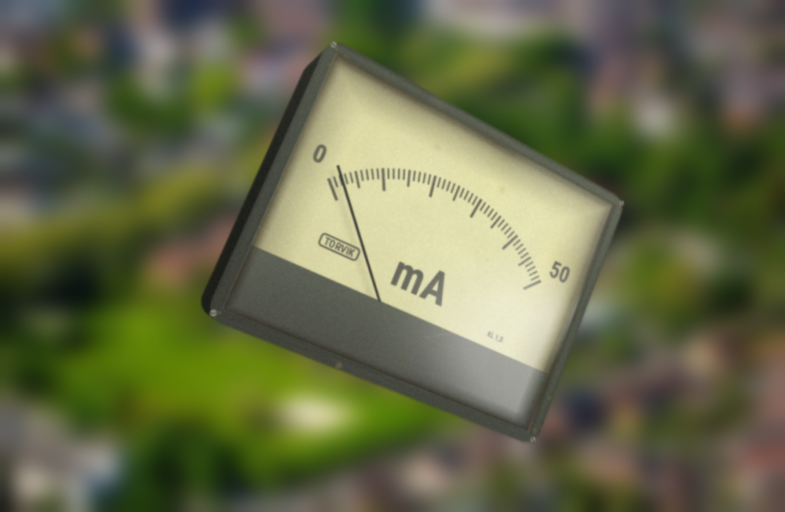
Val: 2 mA
